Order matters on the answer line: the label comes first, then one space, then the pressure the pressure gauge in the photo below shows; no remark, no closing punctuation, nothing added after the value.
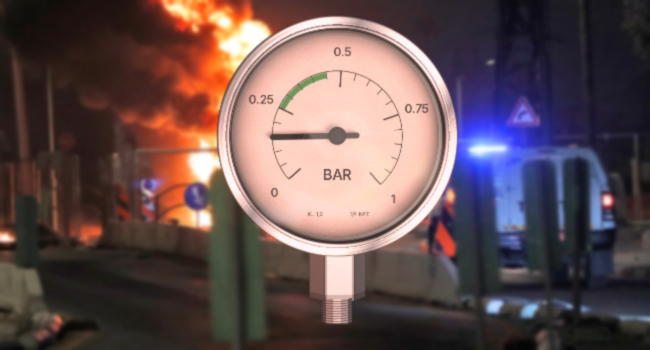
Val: 0.15 bar
